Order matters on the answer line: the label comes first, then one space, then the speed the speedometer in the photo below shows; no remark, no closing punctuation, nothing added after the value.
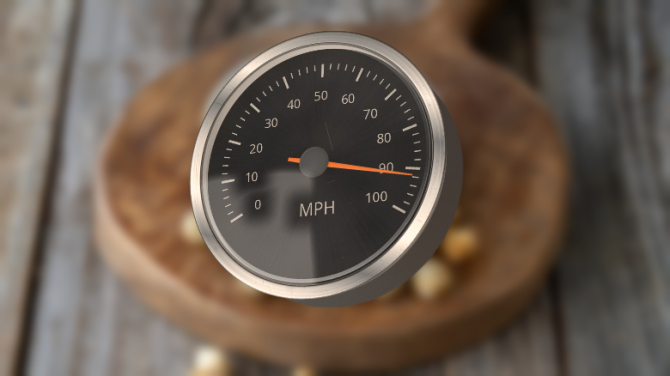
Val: 92 mph
